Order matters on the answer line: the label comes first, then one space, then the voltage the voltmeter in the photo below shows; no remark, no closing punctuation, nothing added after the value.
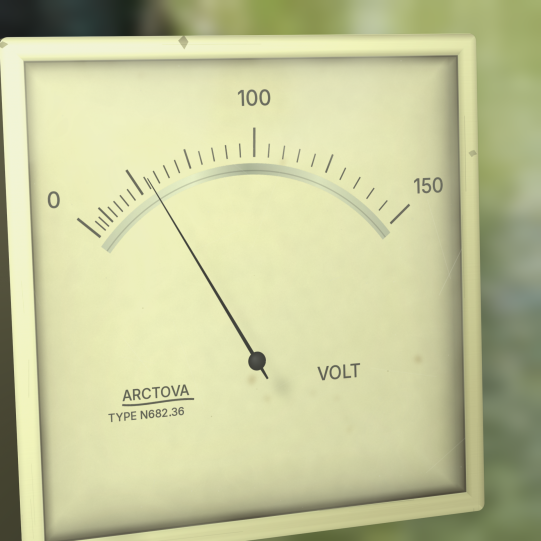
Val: 55 V
